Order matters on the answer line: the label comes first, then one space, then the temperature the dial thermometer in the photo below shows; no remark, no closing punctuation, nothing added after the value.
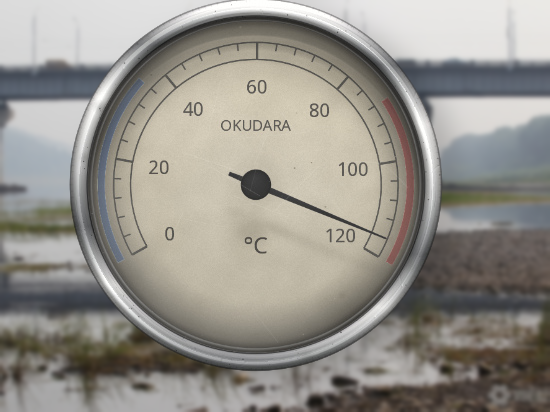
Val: 116 °C
